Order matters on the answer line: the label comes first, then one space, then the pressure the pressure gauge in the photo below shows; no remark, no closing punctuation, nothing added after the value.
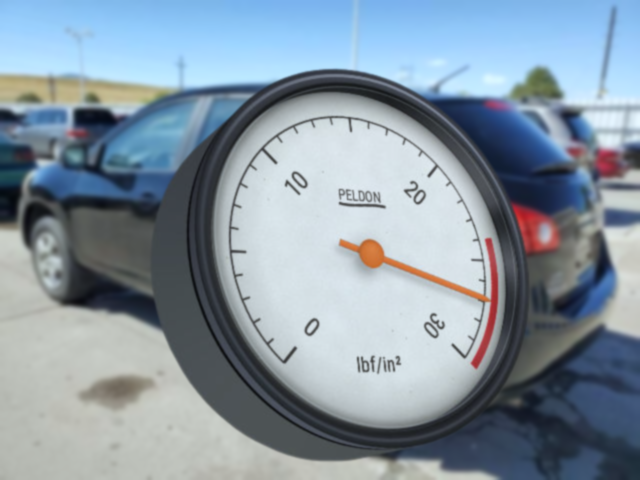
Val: 27 psi
